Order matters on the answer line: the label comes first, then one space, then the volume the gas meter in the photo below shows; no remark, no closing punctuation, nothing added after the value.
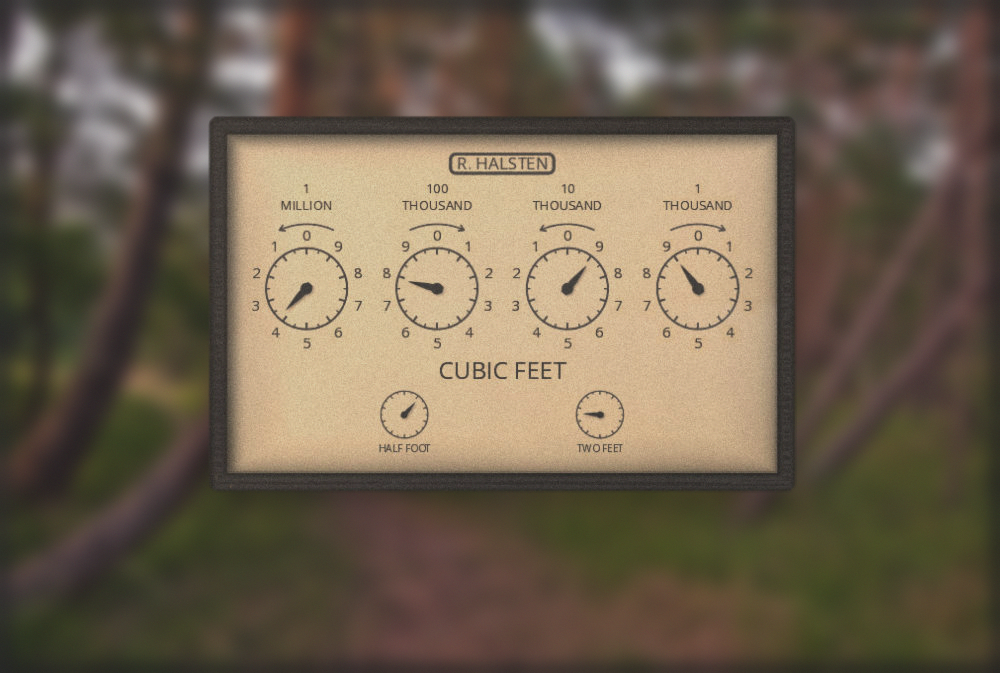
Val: 378900 ft³
